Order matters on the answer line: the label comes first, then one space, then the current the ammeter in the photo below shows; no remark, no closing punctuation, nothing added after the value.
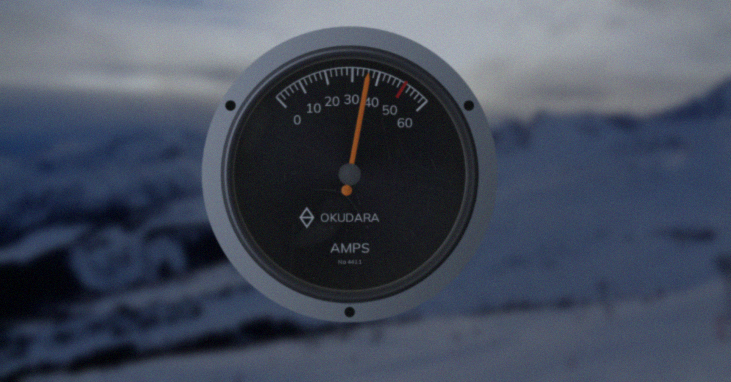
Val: 36 A
